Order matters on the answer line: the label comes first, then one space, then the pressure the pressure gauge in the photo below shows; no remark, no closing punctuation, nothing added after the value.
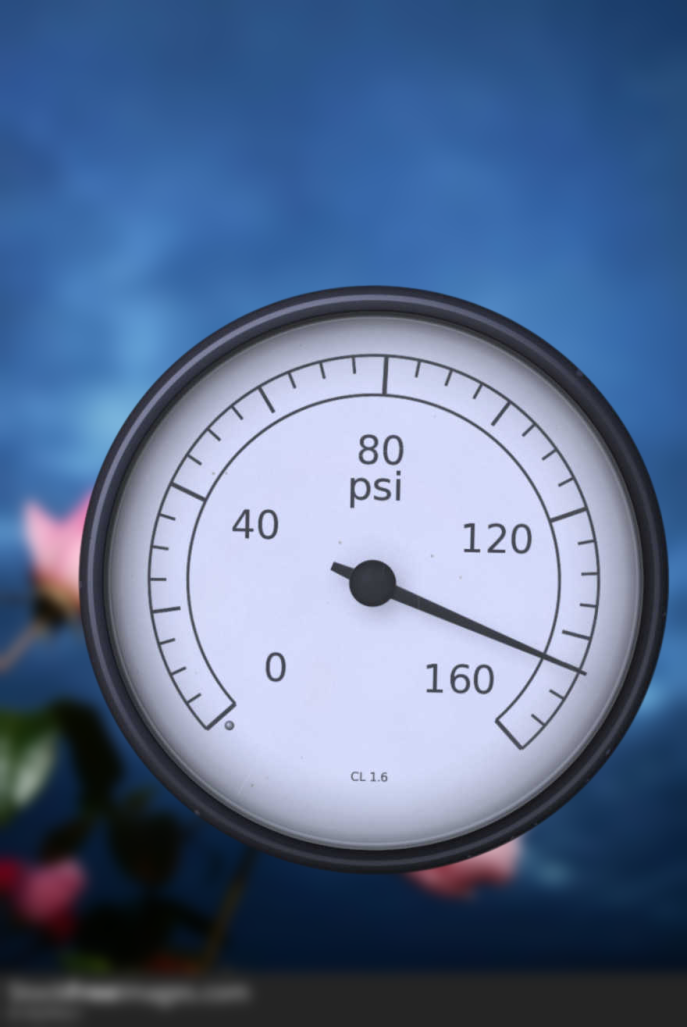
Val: 145 psi
